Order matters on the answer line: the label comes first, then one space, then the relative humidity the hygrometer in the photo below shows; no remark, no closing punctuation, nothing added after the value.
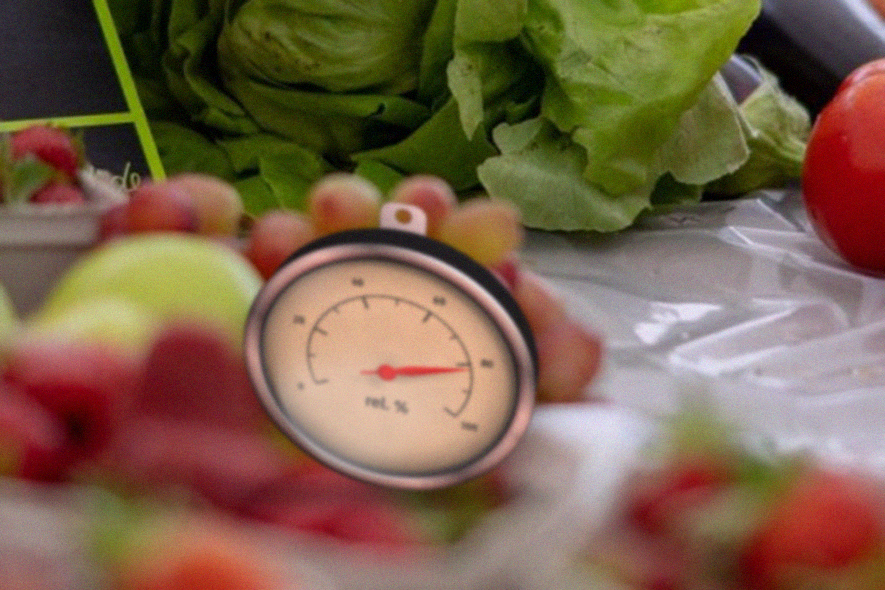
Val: 80 %
